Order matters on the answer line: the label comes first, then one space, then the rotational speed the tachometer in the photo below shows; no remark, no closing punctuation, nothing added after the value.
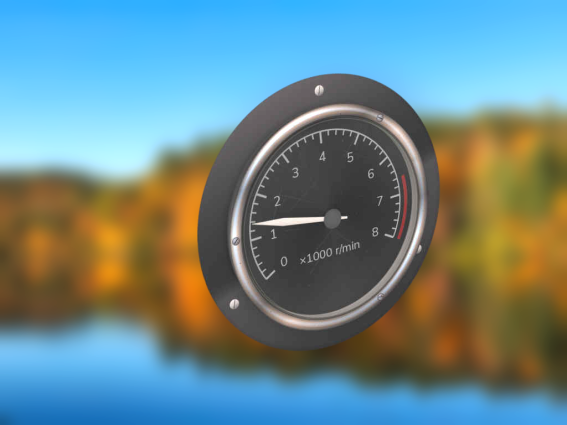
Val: 1400 rpm
